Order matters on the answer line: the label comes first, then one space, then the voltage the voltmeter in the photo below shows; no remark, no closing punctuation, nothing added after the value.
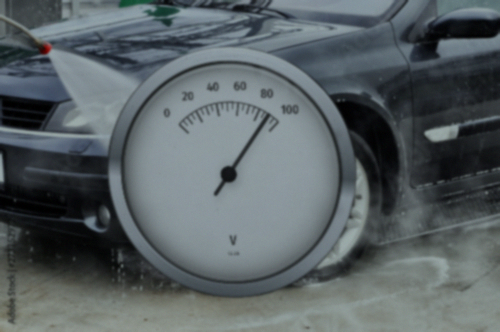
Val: 90 V
